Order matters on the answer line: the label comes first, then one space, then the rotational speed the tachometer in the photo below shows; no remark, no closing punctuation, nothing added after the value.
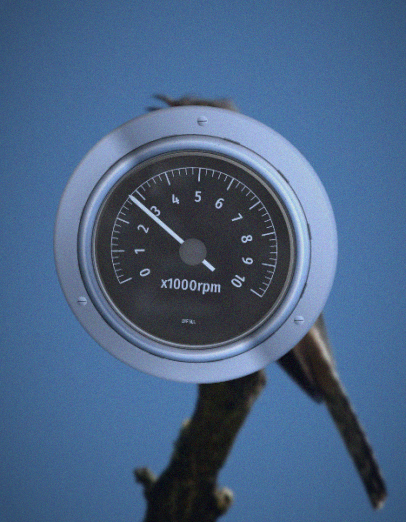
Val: 2800 rpm
